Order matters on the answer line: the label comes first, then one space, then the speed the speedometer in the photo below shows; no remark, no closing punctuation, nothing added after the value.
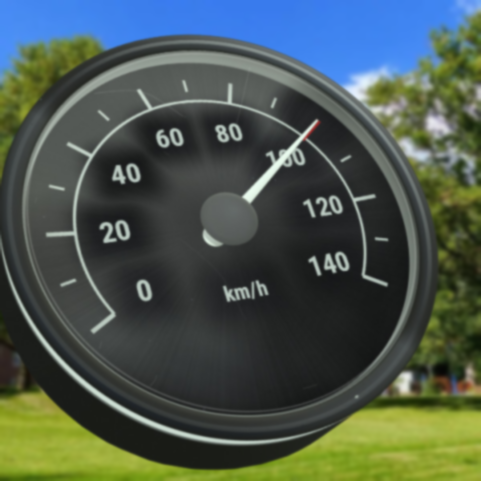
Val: 100 km/h
